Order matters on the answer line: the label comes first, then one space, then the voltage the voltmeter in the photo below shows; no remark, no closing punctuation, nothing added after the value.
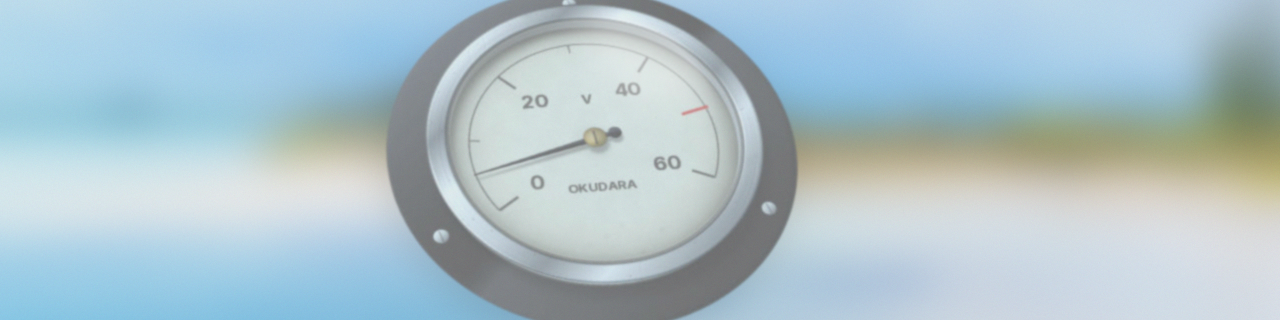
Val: 5 V
